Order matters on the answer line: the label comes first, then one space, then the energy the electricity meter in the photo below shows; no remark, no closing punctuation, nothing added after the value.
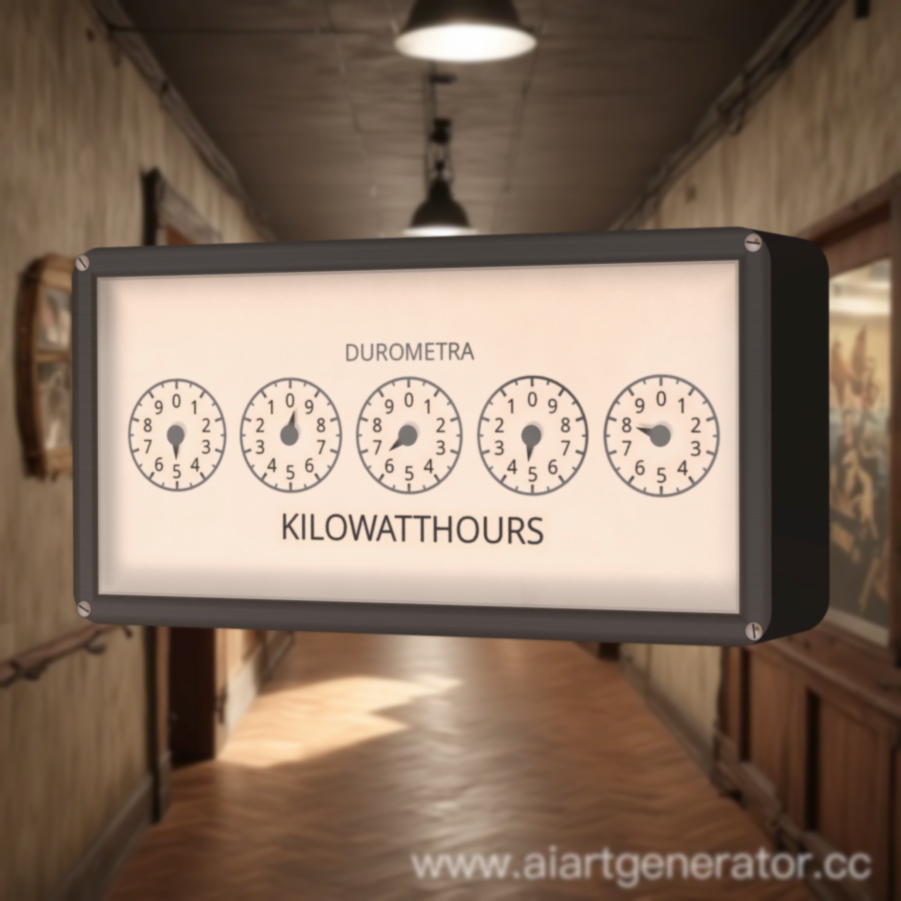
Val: 49648 kWh
